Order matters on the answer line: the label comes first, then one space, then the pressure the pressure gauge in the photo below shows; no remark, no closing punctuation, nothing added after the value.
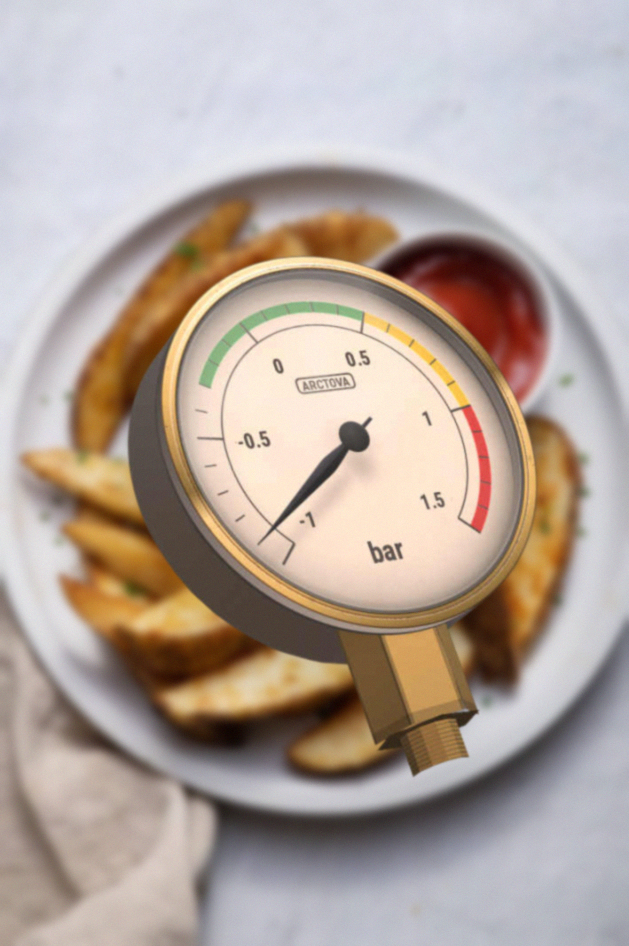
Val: -0.9 bar
